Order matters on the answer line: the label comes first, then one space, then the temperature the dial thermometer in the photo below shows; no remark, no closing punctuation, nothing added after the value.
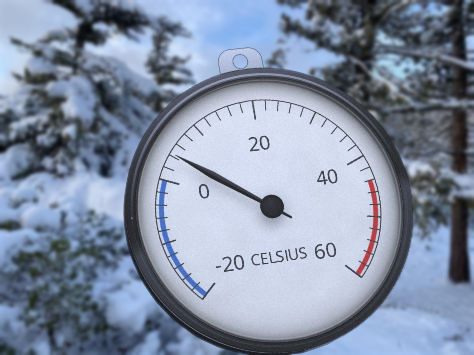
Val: 4 °C
